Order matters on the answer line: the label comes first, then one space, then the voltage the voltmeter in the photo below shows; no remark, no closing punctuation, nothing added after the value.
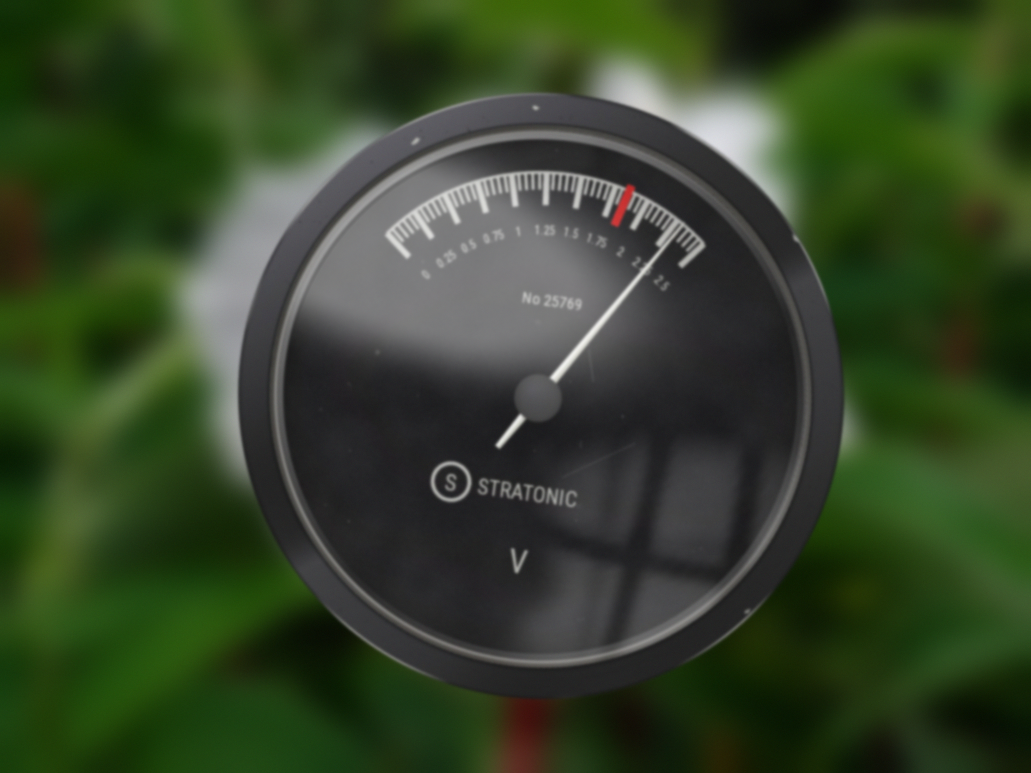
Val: 2.3 V
